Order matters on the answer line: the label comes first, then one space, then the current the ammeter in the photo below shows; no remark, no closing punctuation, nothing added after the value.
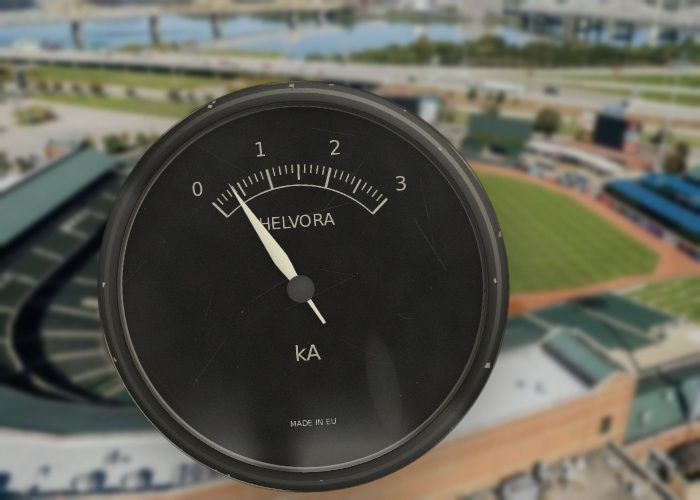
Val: 0.4 kA
